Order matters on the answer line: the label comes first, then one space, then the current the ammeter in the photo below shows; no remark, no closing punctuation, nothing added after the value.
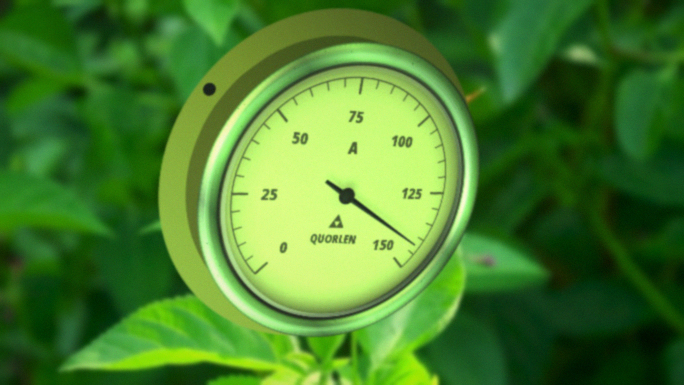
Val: 142.5 A
